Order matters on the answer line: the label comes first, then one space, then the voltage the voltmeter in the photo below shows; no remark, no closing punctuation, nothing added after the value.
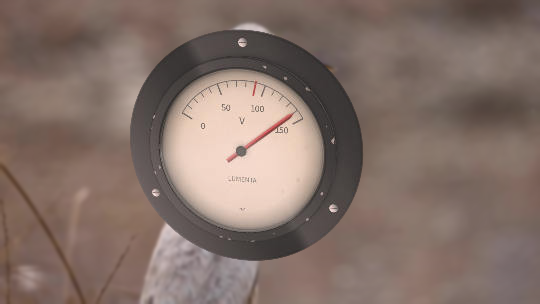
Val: 140 V
